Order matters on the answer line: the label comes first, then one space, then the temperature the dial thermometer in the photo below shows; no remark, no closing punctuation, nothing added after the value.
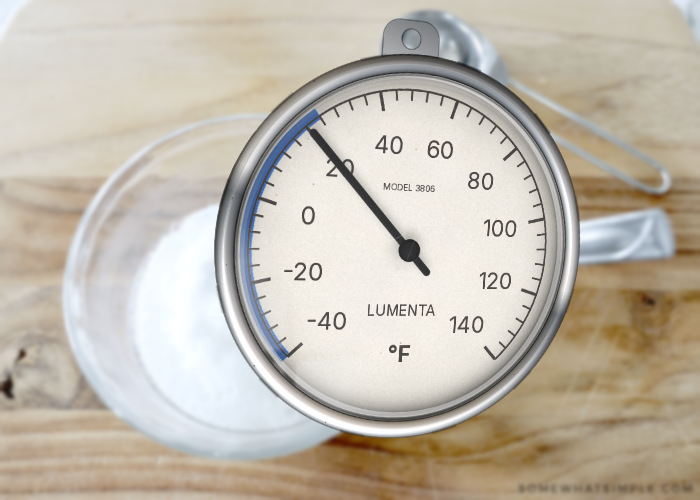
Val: 20 °F
